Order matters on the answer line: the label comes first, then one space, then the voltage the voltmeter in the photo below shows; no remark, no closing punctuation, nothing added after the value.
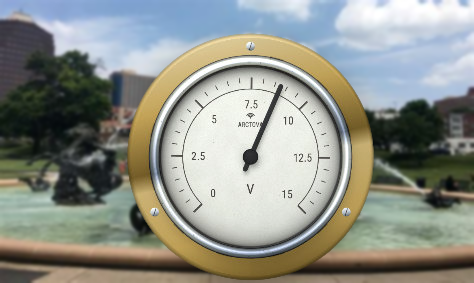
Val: 8.75 V
